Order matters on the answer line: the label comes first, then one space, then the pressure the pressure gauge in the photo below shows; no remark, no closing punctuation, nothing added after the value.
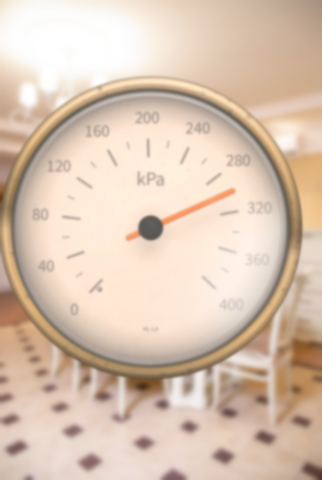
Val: 300 kPa
